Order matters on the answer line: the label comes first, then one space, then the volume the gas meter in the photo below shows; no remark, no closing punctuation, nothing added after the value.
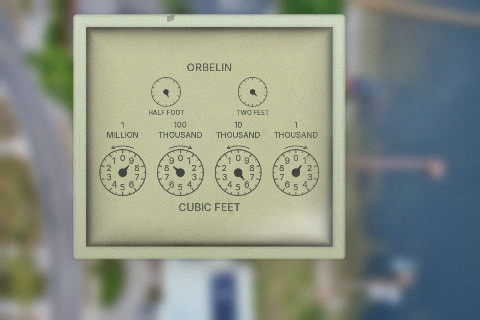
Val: 886100 ft³
